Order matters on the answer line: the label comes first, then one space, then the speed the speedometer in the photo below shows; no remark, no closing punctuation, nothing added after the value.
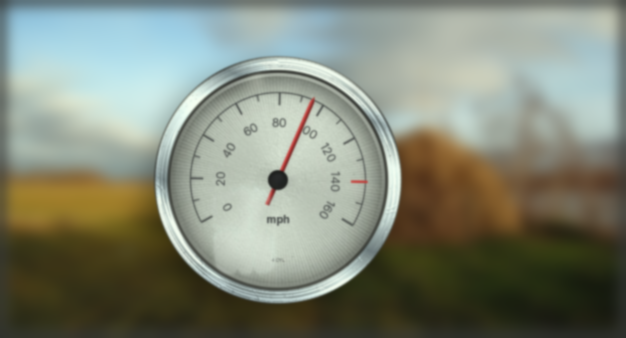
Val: 95 mph
